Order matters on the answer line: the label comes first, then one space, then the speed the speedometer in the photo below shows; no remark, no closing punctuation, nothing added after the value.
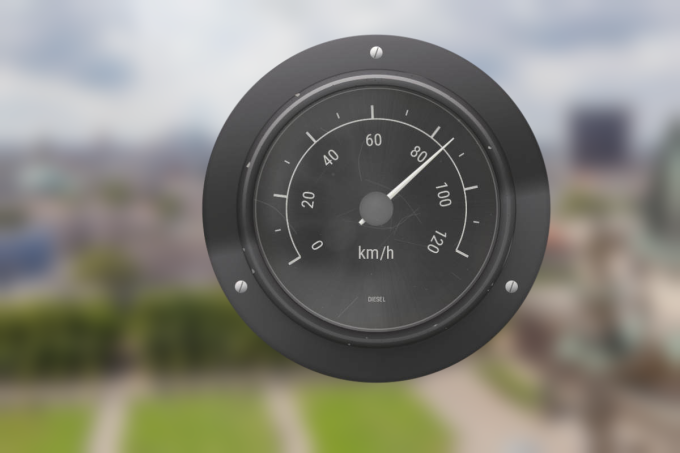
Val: 85 km/h
